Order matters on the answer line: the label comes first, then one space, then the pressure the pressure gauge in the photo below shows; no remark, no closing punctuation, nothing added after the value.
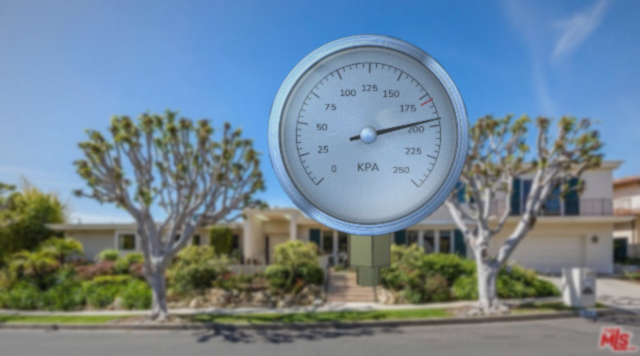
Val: 195 kPa
